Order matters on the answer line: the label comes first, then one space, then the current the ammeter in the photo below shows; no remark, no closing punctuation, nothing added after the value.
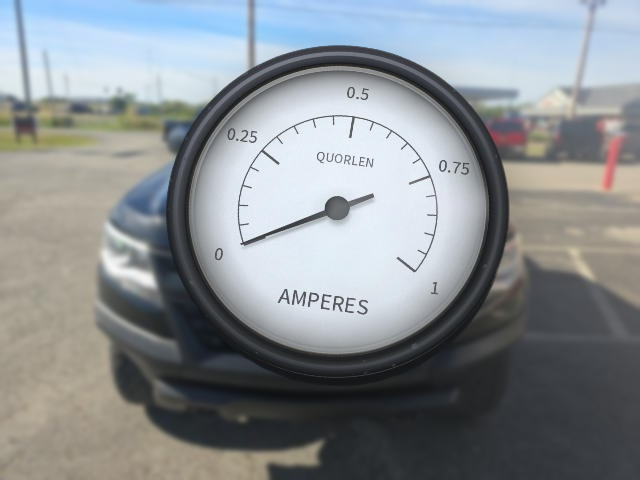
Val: 0 A
